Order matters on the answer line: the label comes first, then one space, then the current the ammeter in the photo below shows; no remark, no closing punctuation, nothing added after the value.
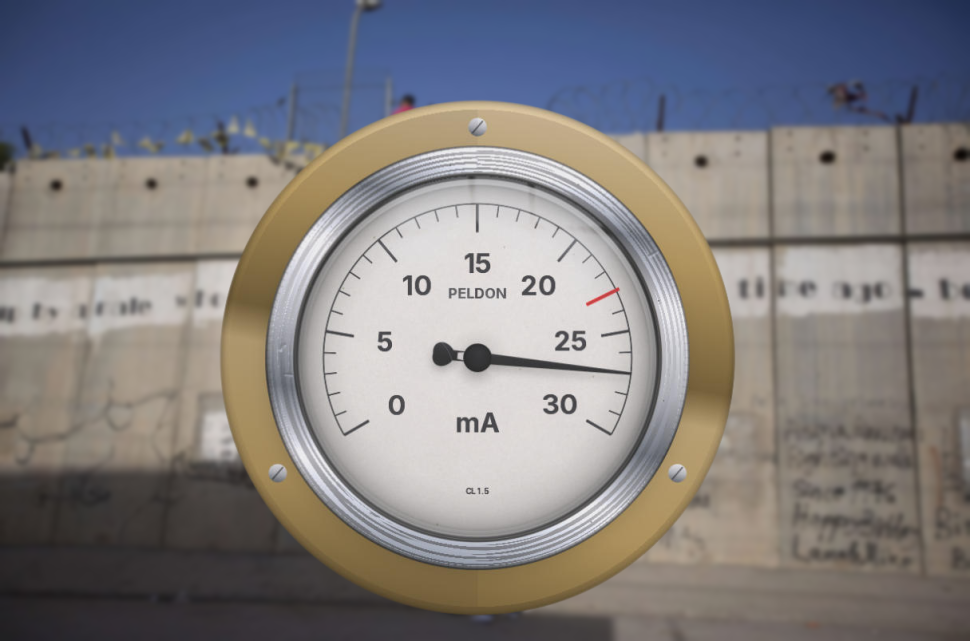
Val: 27 mA
